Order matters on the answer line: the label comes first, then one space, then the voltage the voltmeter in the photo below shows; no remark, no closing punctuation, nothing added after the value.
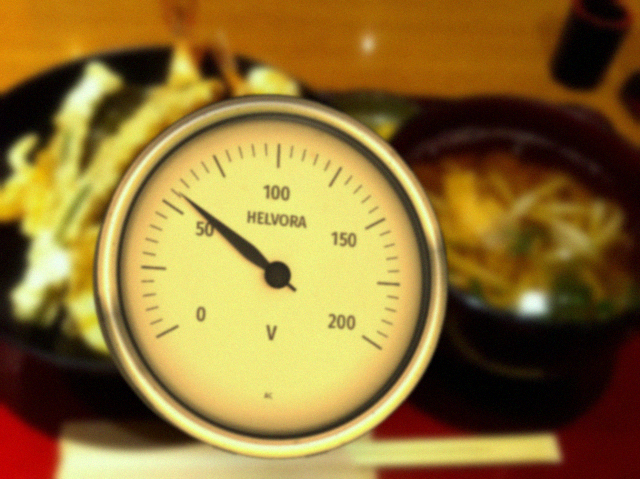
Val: 55 V
